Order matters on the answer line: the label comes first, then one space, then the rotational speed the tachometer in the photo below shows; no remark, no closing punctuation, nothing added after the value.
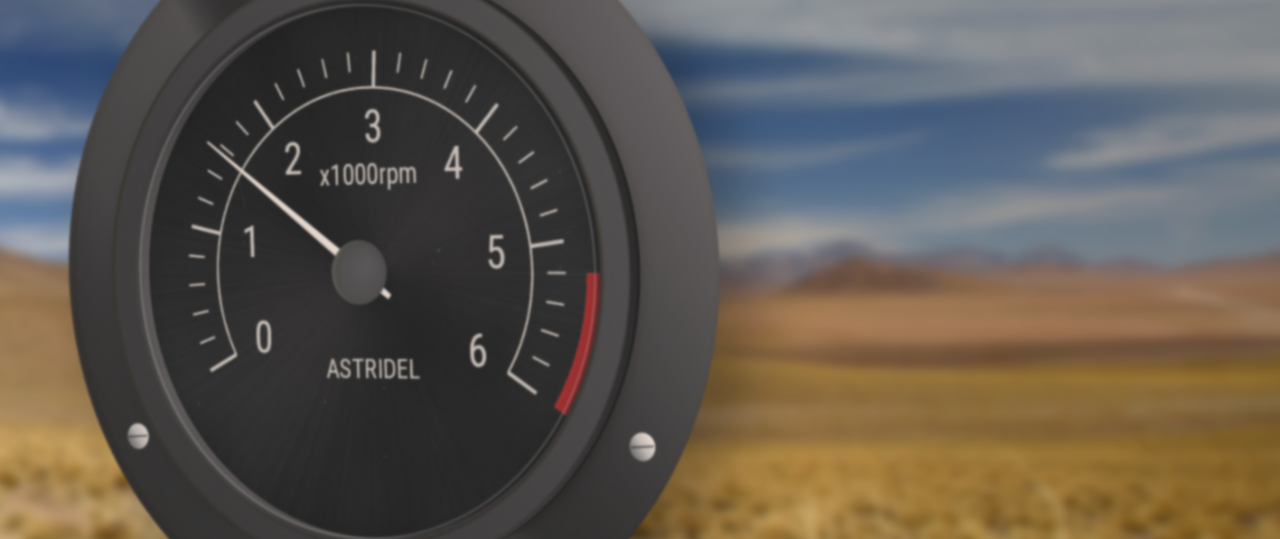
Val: 1600 rpm
